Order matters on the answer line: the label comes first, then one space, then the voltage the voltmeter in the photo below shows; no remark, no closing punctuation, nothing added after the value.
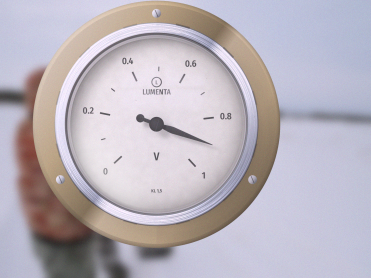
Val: 0.9 V
